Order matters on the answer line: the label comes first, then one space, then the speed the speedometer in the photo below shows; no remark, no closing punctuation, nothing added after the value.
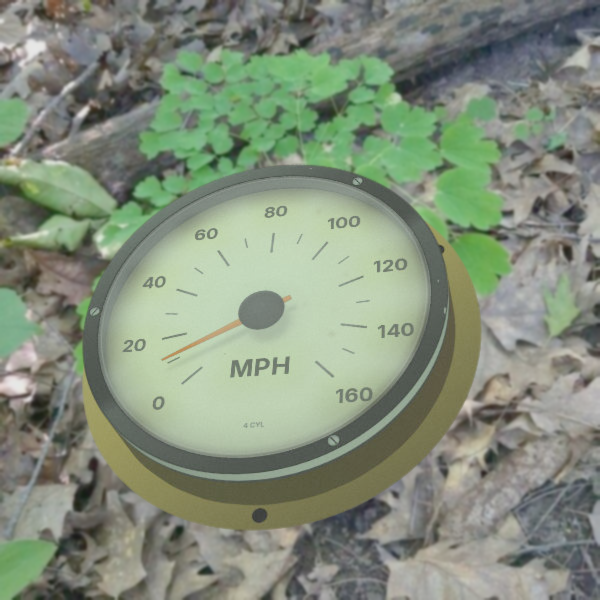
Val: 10 mph
